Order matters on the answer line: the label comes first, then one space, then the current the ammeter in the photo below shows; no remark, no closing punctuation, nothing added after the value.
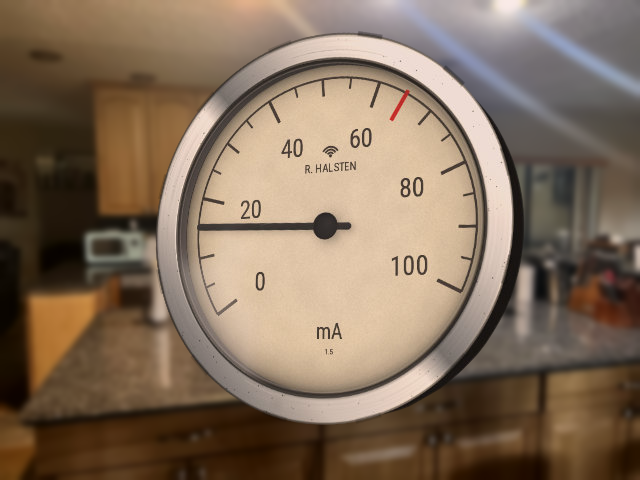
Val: 15 mA
